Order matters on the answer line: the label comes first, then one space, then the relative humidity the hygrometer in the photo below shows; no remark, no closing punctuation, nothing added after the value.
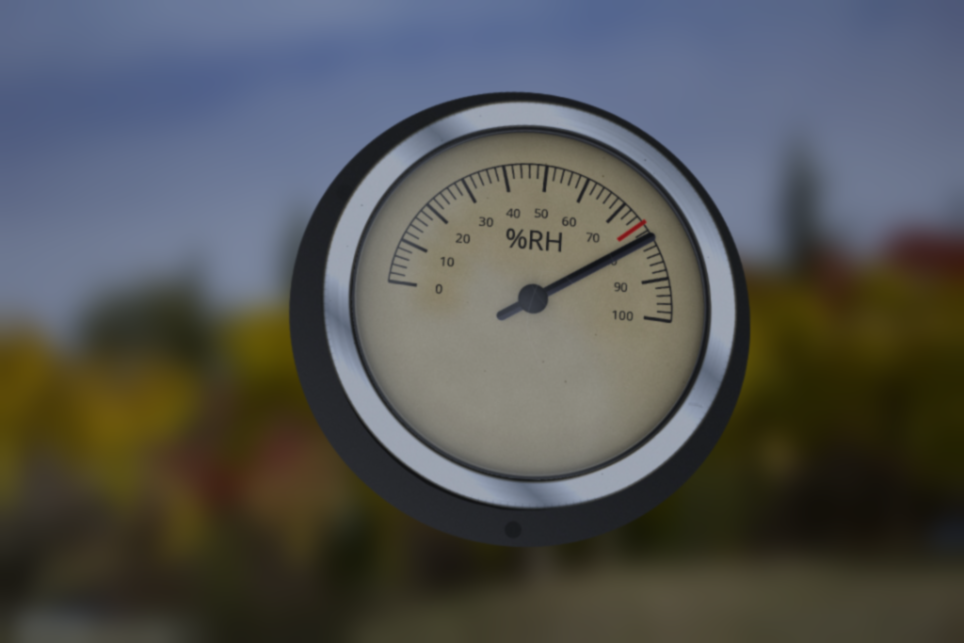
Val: 80 %
